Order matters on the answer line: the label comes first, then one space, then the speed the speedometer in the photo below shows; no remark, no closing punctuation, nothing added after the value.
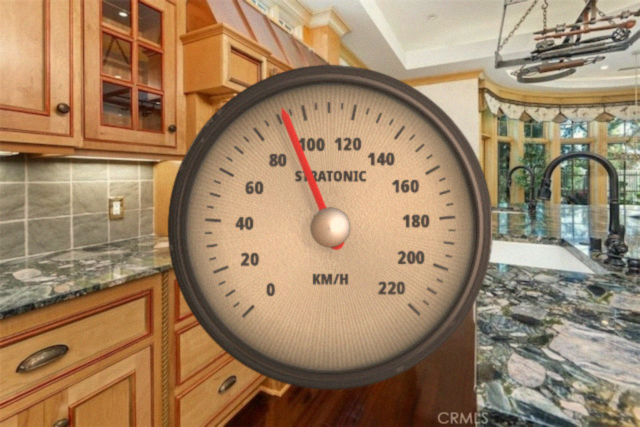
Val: 92.5 km/h
